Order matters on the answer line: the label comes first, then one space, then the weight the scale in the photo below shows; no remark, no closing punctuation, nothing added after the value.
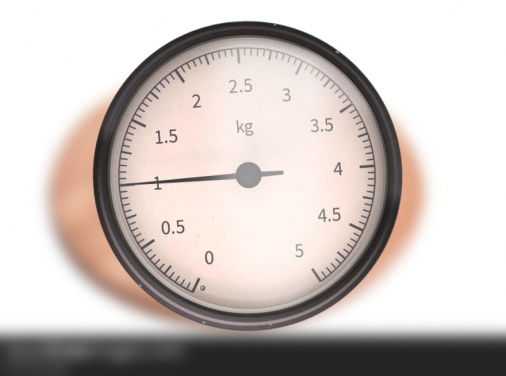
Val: 1 kg
